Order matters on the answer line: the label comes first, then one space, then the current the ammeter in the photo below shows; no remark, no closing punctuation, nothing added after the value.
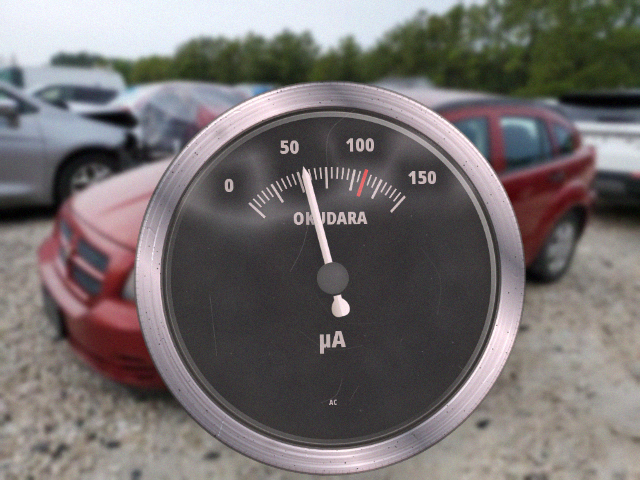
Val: 55 µA
